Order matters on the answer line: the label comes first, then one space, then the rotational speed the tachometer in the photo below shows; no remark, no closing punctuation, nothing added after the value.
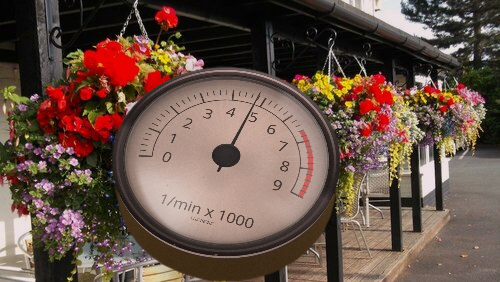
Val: 4800 rpm
